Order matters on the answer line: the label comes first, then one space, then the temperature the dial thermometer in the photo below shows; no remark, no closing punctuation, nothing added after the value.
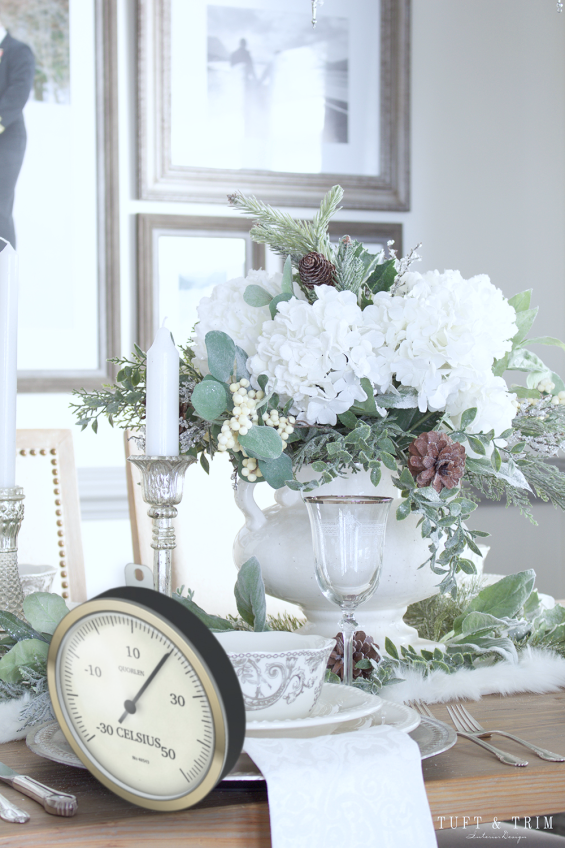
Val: 20 °C
